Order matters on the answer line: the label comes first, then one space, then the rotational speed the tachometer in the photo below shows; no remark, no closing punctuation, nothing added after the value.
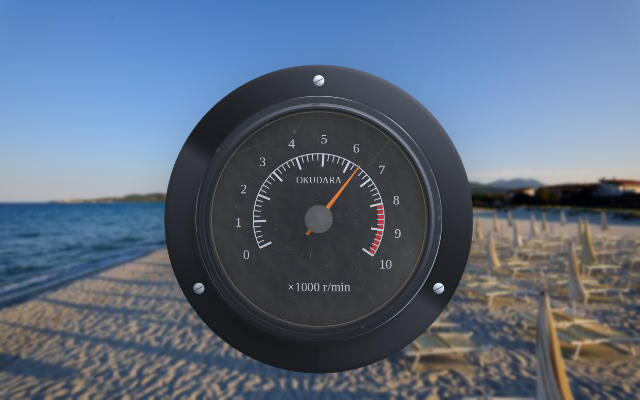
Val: 6400 rpm
